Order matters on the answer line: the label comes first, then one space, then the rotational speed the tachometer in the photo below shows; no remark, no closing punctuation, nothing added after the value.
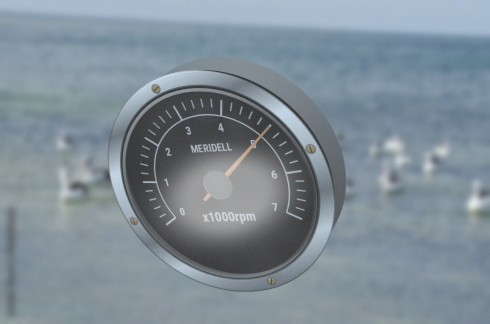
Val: 5000 rpm
